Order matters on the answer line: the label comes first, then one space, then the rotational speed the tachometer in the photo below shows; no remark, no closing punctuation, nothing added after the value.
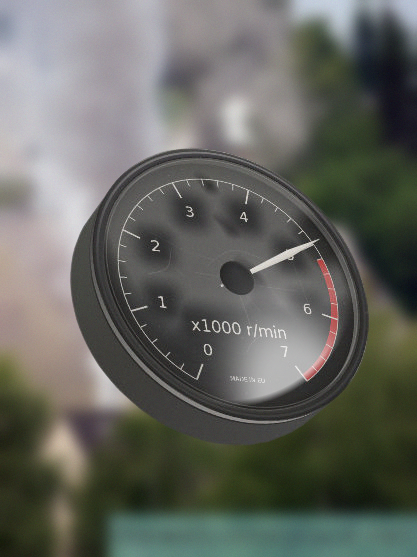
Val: 5000 rpm
